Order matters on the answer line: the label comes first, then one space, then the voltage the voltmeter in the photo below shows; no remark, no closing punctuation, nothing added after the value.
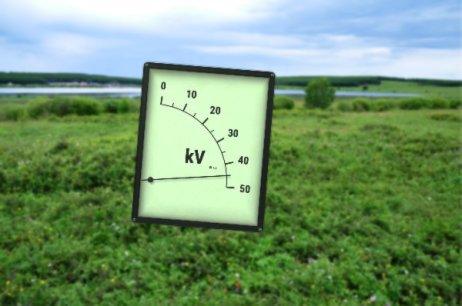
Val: 45 kV
